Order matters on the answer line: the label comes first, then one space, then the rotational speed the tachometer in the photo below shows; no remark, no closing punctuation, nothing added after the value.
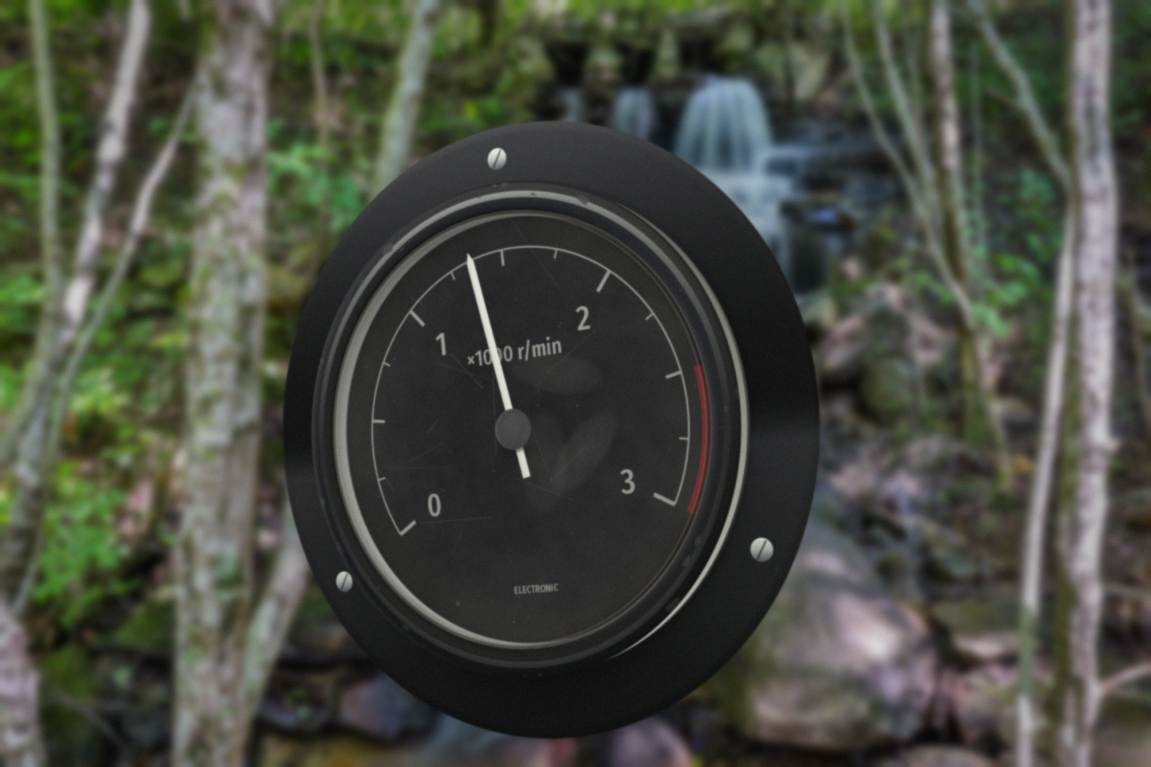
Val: 1375 rpm
